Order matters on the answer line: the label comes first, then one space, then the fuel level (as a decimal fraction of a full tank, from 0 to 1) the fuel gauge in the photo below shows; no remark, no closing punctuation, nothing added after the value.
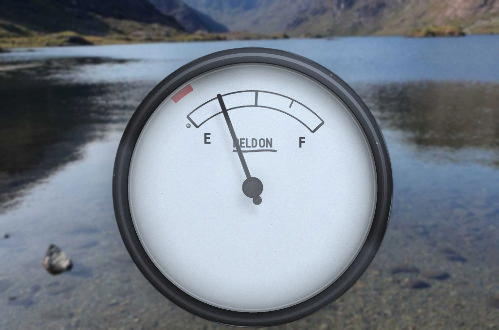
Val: 0.25
